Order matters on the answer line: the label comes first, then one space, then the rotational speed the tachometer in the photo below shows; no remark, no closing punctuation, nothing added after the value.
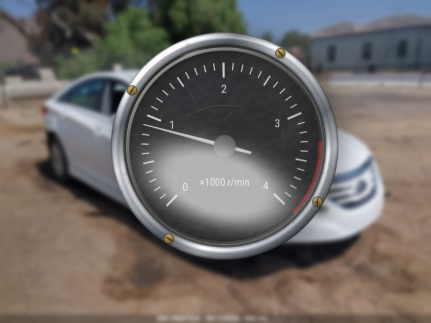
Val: 900 rpm
